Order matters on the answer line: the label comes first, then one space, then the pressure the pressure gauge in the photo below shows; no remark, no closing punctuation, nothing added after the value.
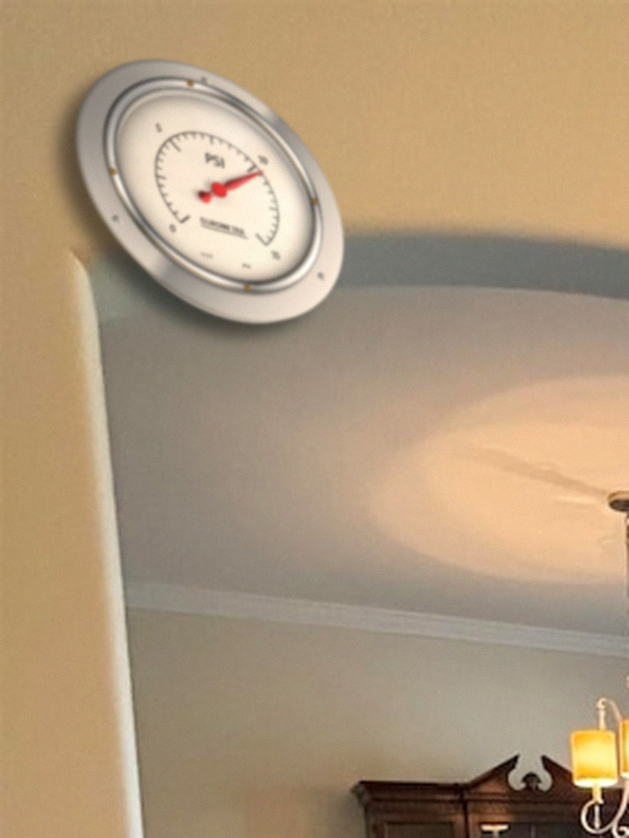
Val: 10.5 psi
